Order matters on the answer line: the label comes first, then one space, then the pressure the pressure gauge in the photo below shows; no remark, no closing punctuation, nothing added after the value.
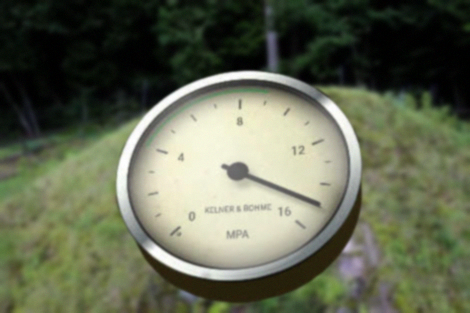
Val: 15 MPa
